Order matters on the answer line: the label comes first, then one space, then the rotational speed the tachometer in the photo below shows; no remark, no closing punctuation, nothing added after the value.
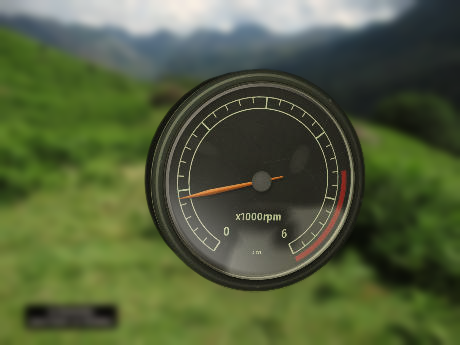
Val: 900 rpm
